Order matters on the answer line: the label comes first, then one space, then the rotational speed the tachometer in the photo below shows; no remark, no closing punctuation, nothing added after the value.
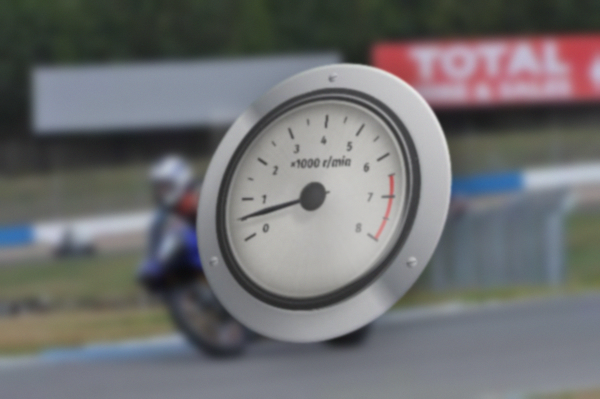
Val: 500 rpm
